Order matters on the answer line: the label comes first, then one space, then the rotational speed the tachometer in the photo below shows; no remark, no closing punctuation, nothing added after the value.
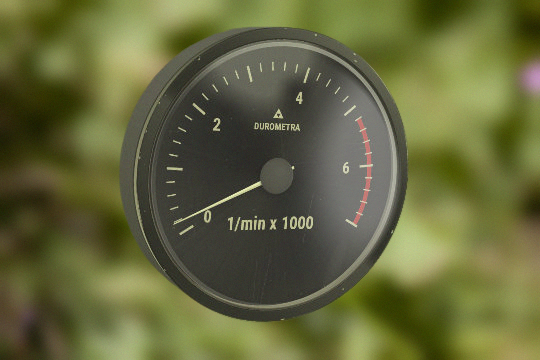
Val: 200 rpm
